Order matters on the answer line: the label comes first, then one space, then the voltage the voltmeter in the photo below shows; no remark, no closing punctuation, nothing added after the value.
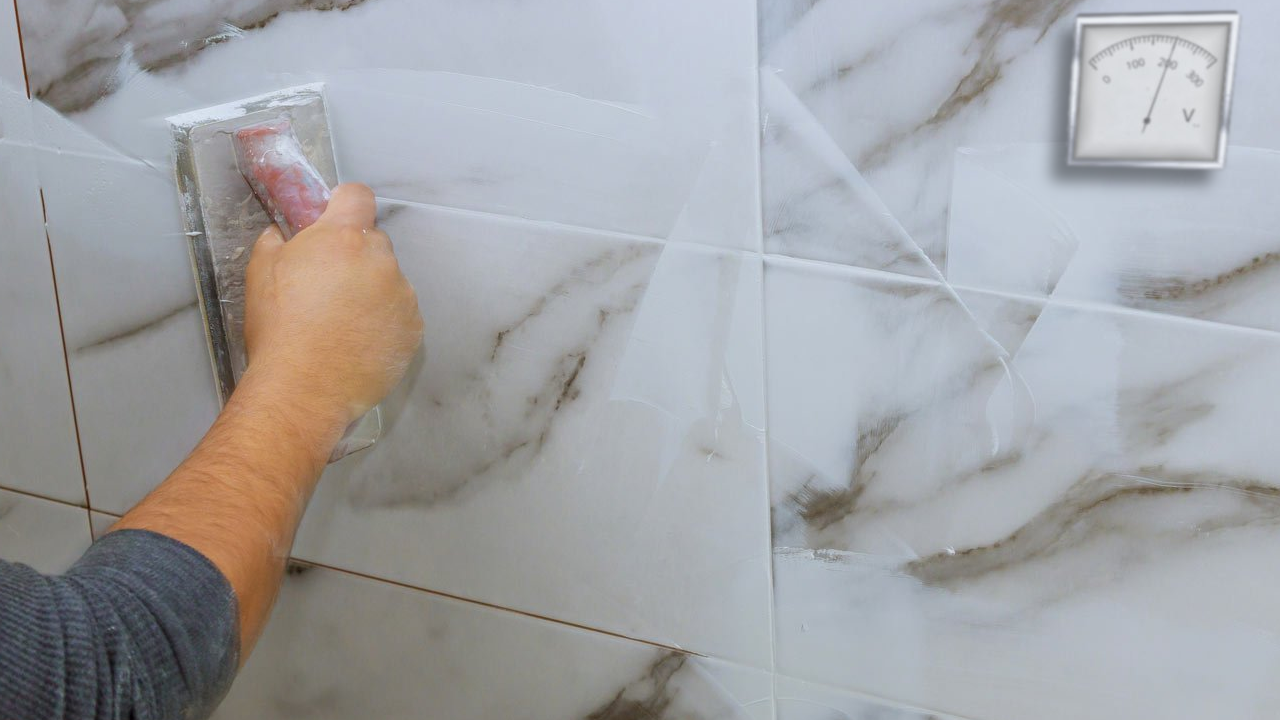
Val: 200 V
